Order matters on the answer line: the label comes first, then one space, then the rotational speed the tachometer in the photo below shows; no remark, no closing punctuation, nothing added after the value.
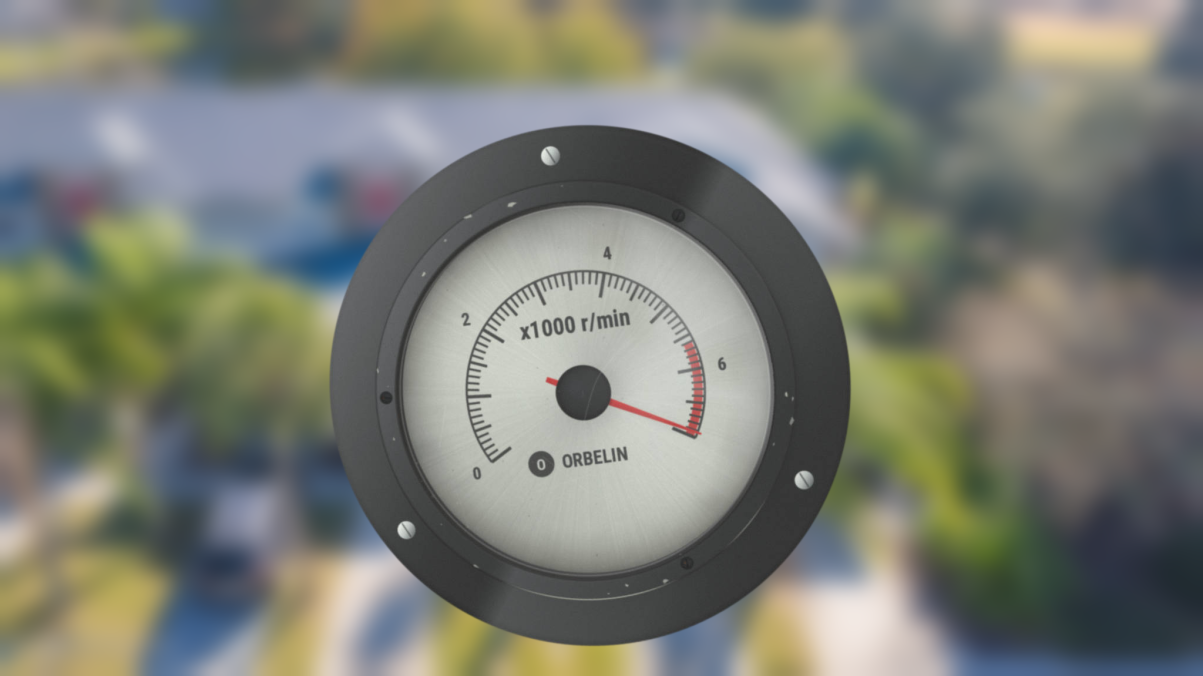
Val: 6900 rpm
